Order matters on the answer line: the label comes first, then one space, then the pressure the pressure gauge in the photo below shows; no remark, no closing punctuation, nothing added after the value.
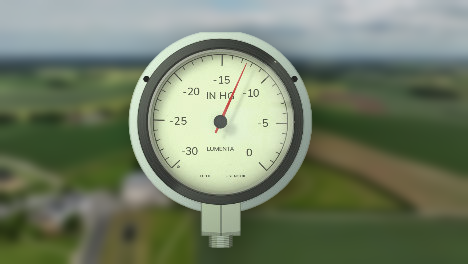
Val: -12.5 inHg
